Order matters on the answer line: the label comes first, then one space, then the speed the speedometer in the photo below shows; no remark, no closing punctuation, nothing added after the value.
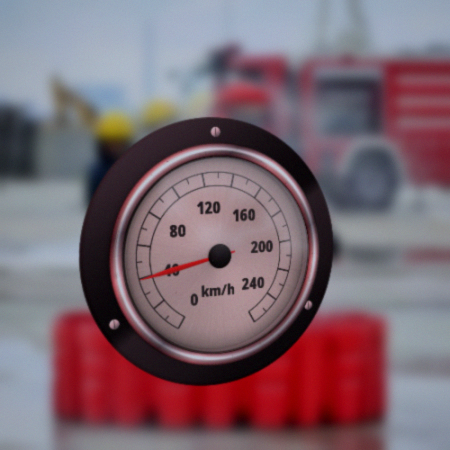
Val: 40 km/h
